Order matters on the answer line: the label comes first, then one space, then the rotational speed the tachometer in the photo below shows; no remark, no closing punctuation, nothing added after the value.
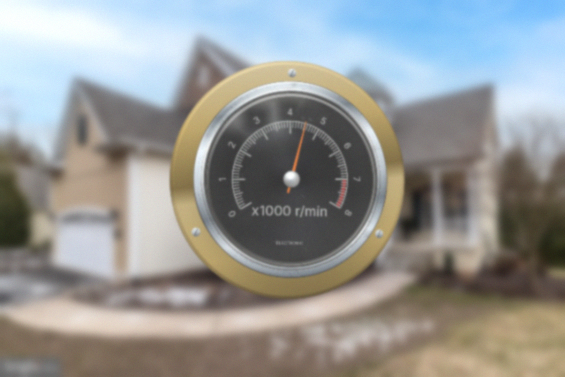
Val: 4500 rpm
